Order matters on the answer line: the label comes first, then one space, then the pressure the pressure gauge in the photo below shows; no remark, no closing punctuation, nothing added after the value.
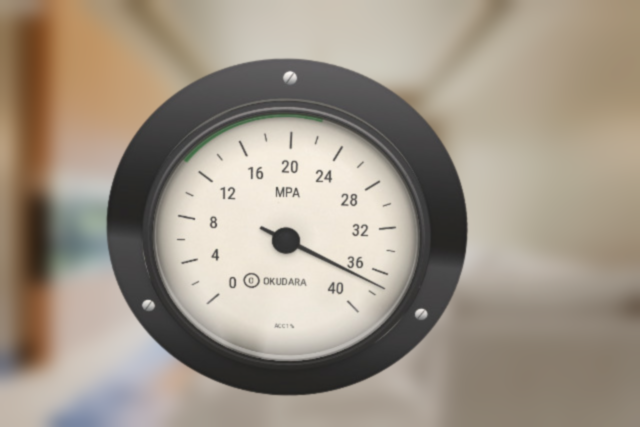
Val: 37 MPa
